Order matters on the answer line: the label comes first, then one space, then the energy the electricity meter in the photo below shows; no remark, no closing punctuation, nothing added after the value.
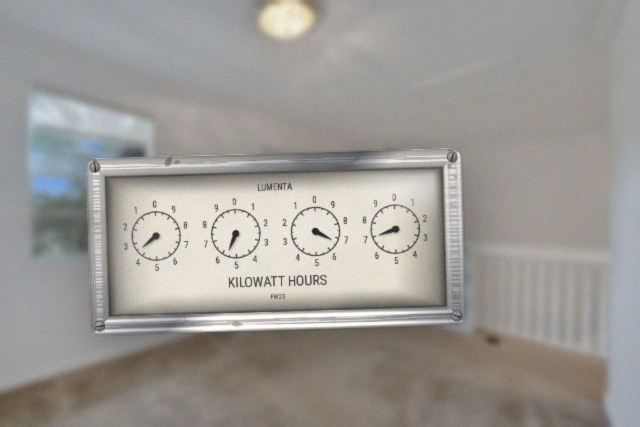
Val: 3567 kWh
